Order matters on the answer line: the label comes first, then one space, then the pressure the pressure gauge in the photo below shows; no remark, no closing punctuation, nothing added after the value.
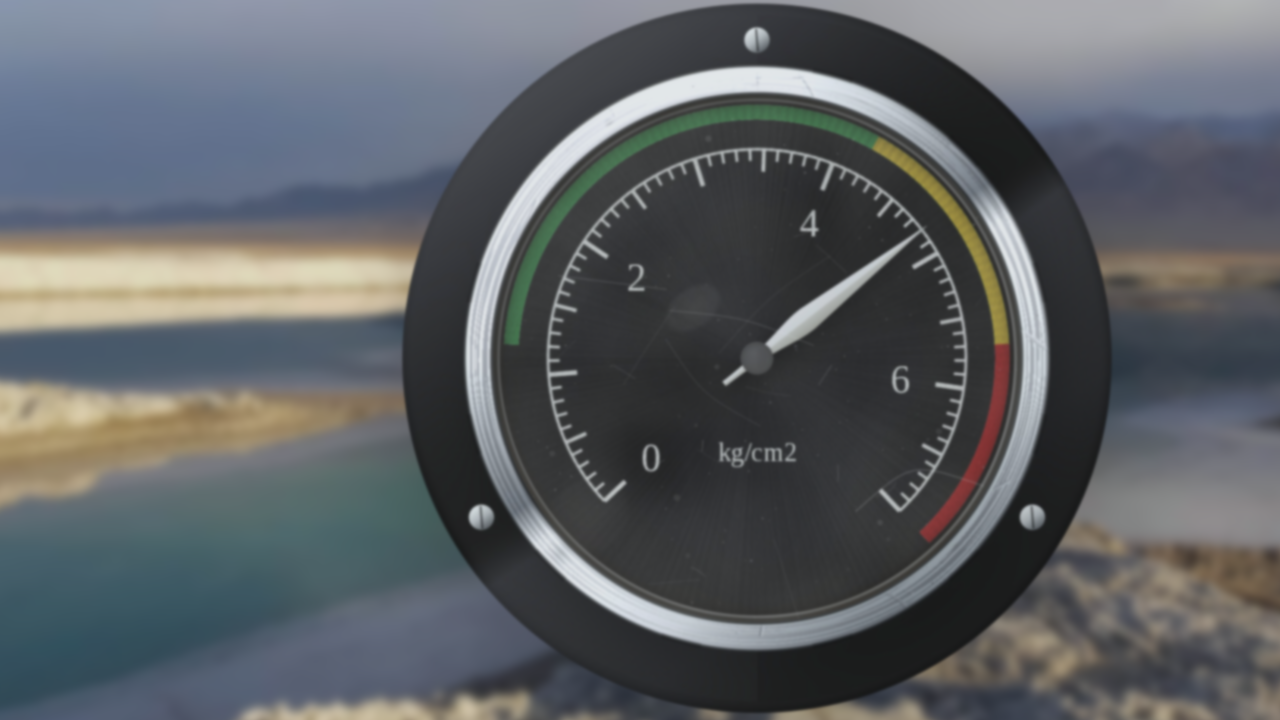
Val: 4.8 kg/cm²
